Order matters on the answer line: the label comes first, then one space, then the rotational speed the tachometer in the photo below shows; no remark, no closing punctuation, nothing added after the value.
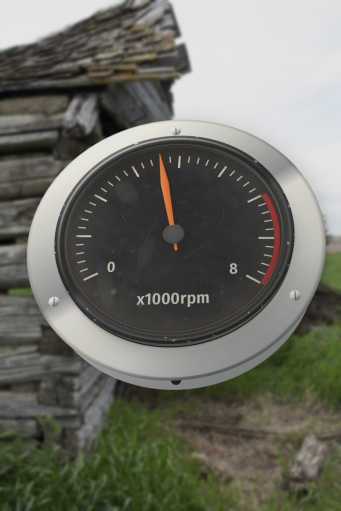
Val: 3600 rpm
